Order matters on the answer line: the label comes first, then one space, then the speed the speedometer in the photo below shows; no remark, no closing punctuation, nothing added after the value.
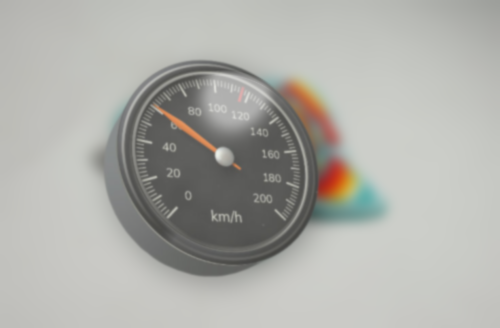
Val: 60 km/h
